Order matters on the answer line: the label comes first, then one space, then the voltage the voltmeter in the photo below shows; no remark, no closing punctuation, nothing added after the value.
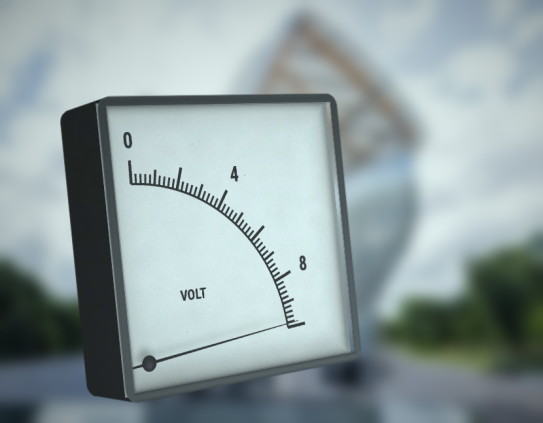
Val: 9.8 V
